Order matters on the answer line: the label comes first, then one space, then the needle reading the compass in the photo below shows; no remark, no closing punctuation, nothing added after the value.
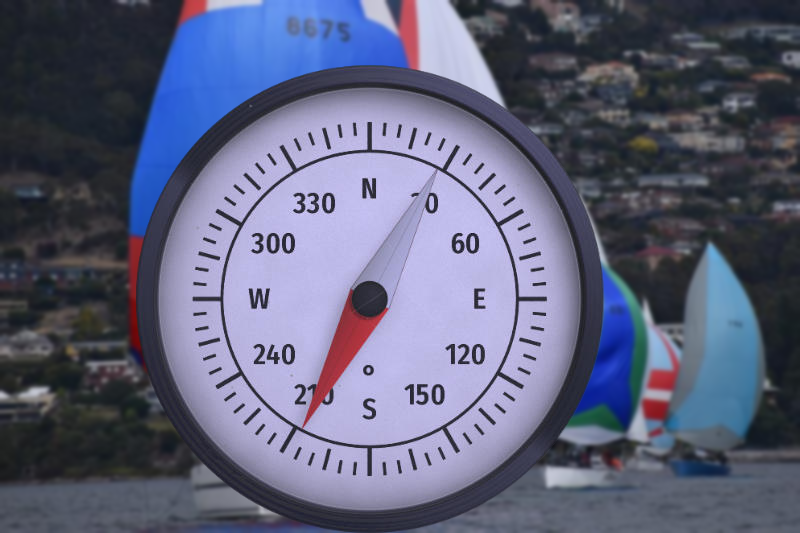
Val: 207.5 °
